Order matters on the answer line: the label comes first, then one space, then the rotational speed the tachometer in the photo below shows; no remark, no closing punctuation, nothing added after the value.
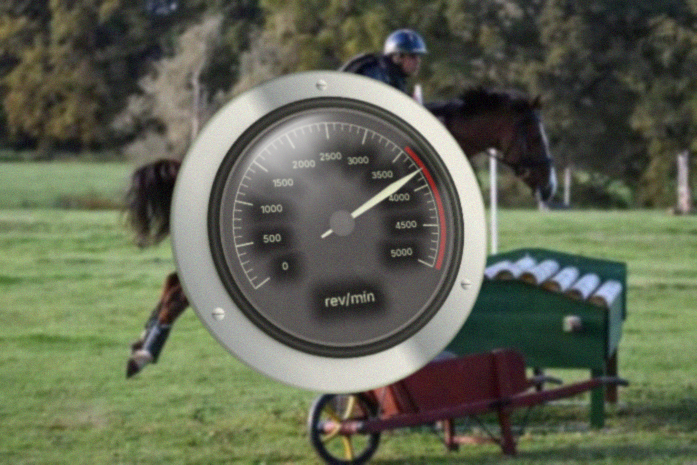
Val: 3800 rpm
